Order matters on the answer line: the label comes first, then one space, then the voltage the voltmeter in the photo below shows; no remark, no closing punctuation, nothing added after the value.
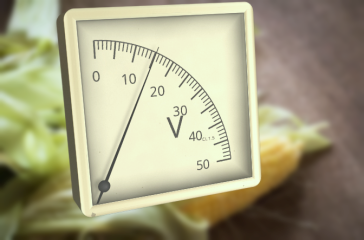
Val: 15 V
